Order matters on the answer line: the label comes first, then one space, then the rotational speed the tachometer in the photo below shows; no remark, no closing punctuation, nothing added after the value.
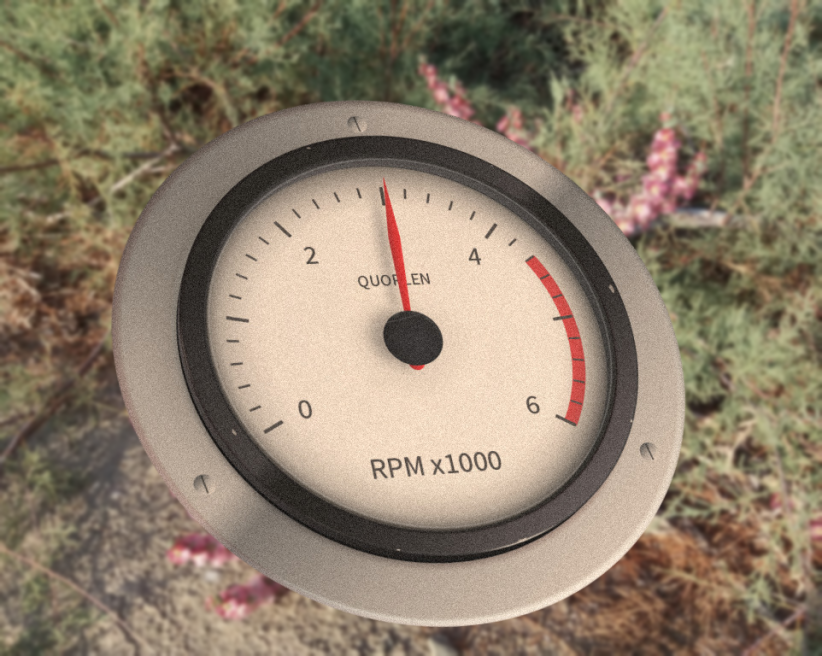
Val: 3000 rpm
